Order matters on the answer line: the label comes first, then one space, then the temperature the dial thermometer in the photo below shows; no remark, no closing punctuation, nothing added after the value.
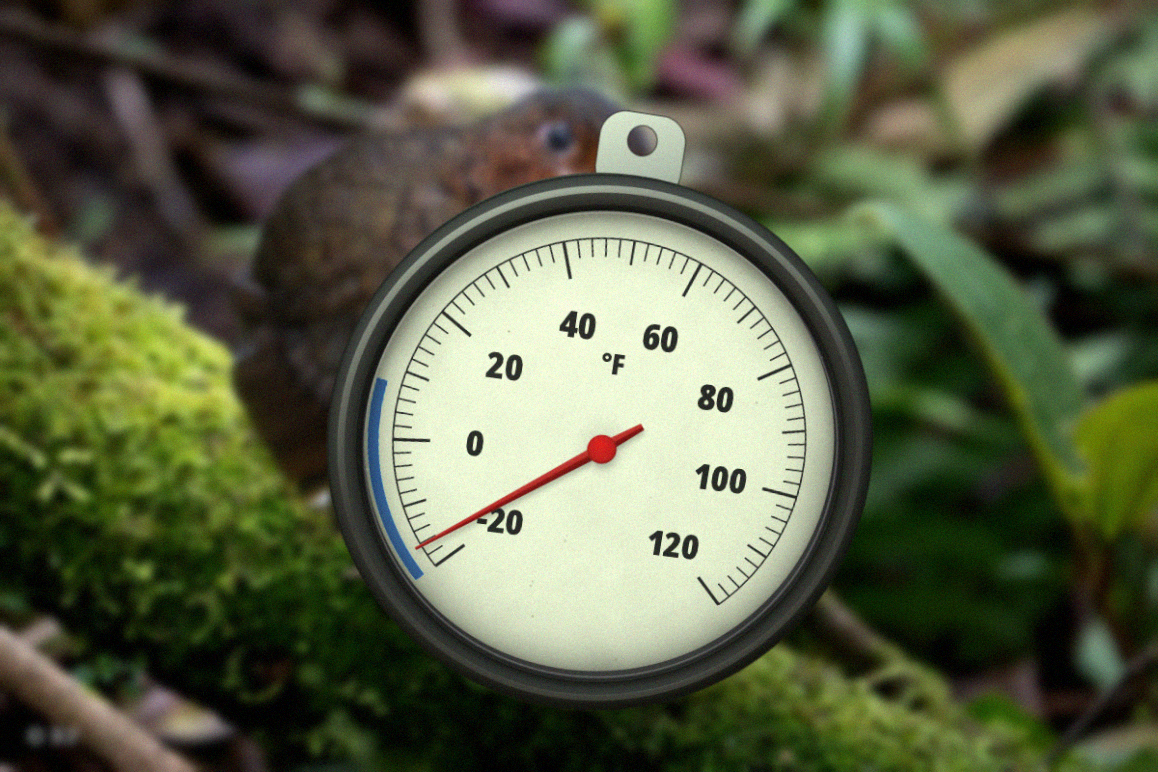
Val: -16 °F
